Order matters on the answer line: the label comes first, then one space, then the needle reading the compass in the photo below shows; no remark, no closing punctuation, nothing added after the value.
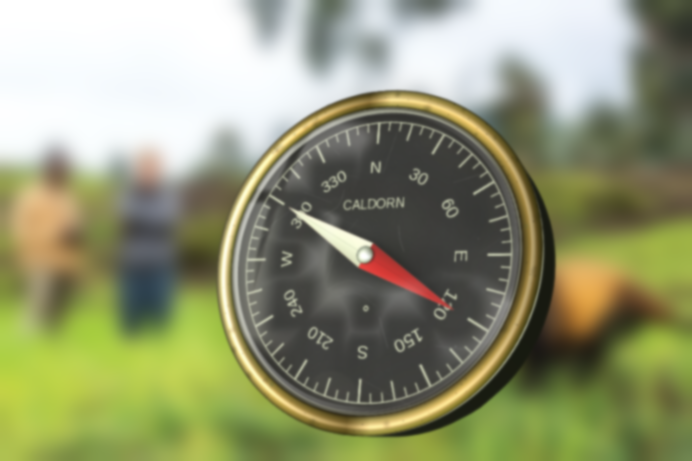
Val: 120 °
